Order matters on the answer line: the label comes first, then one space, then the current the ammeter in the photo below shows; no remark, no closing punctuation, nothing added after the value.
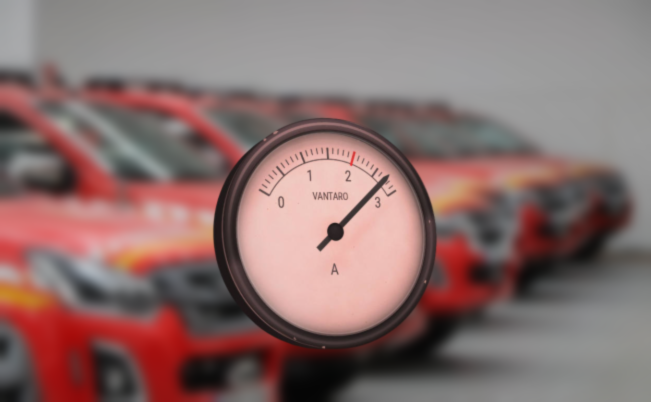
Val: 2.7 A
